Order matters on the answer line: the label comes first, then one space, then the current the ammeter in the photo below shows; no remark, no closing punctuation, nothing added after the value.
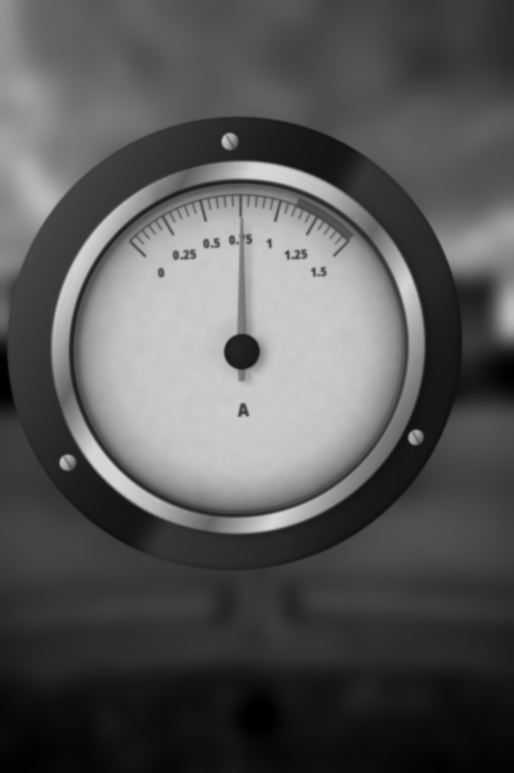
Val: 0.75 A
